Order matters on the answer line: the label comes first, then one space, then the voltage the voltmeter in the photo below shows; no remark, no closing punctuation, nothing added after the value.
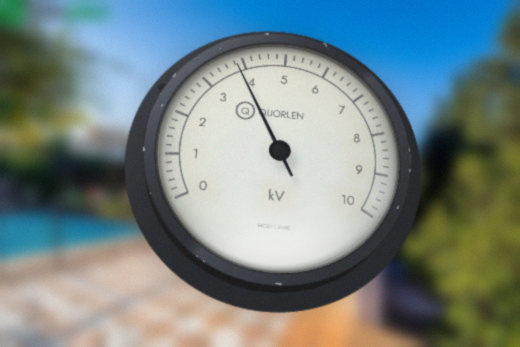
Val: 3.8 kV
